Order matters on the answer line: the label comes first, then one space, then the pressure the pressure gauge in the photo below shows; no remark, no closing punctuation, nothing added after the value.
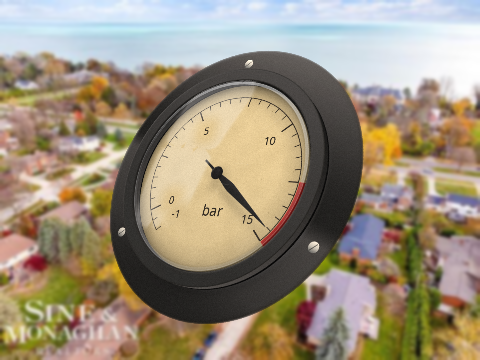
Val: 14.5 bar
